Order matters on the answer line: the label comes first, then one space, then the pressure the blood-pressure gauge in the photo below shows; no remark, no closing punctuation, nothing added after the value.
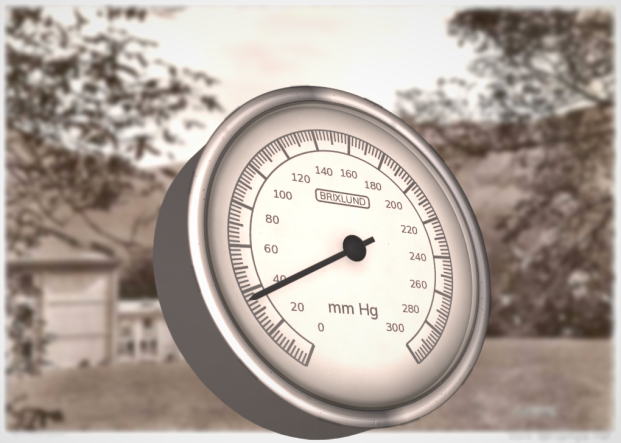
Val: 36 mmHg
